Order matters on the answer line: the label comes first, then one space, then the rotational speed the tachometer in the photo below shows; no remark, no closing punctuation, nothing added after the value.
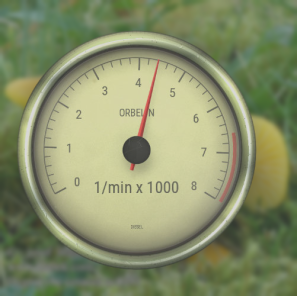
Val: 4400 rpm
